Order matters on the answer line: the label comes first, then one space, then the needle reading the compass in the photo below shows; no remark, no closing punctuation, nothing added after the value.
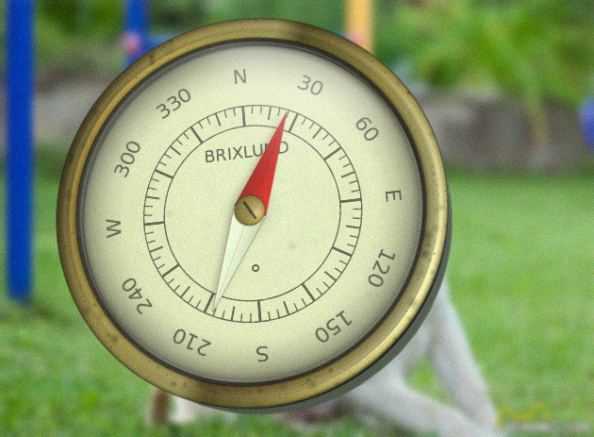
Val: 25 °
